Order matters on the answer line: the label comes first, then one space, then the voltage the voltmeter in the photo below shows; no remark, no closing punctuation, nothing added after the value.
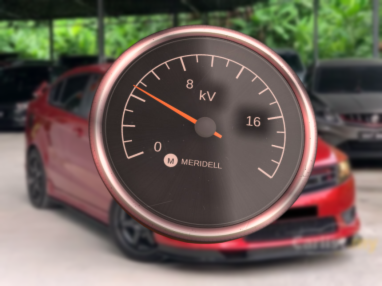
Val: 4.5 kV
